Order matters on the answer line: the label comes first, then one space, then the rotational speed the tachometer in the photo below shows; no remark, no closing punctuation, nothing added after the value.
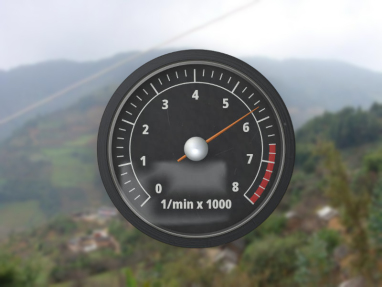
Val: 5700 rpm
